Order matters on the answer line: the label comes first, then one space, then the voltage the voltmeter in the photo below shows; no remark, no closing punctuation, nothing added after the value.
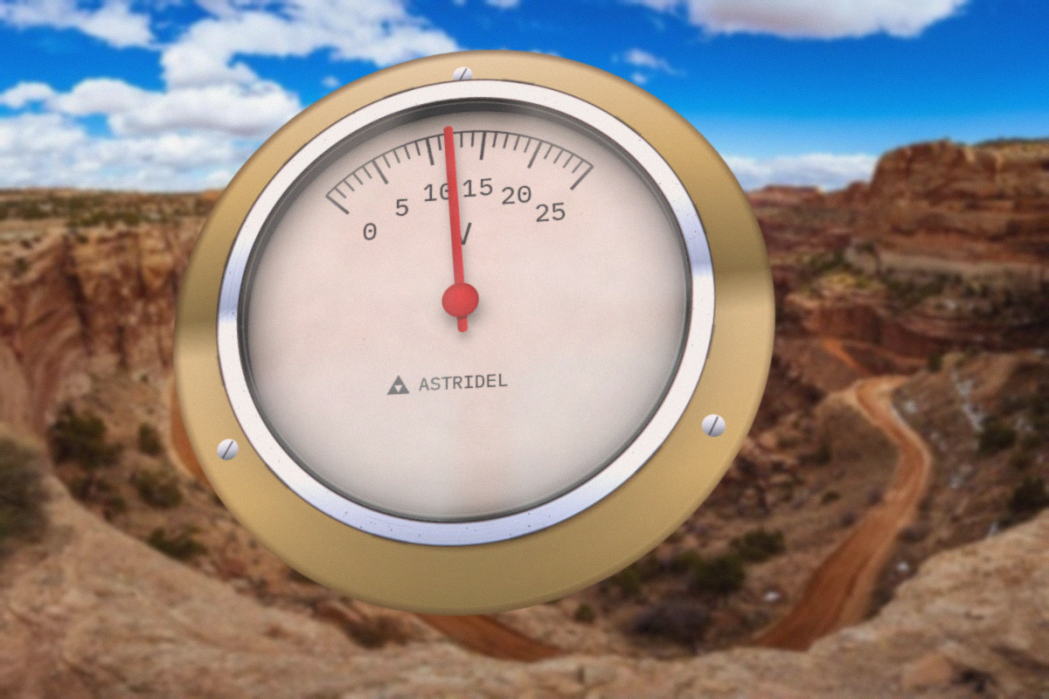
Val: 12 V
